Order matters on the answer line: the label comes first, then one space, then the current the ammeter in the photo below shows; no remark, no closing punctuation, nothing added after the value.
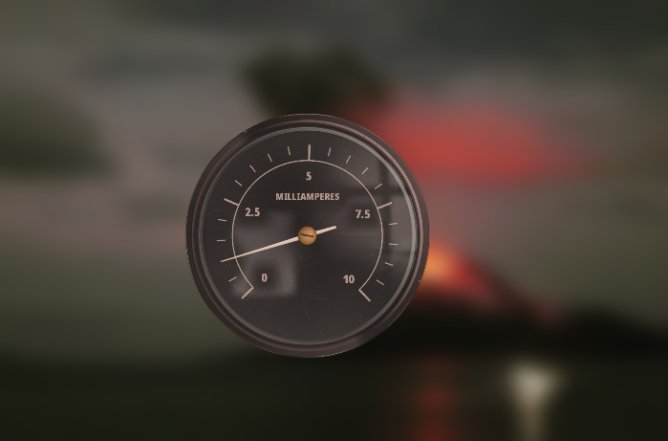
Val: 1 mA
